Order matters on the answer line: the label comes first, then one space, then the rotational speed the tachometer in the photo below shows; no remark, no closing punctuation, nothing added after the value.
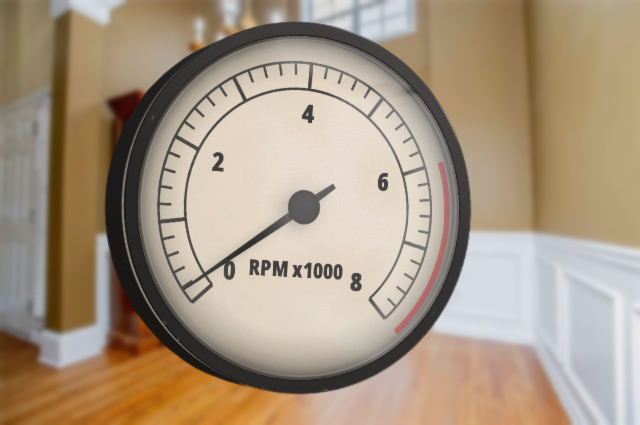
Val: 200 rpm
